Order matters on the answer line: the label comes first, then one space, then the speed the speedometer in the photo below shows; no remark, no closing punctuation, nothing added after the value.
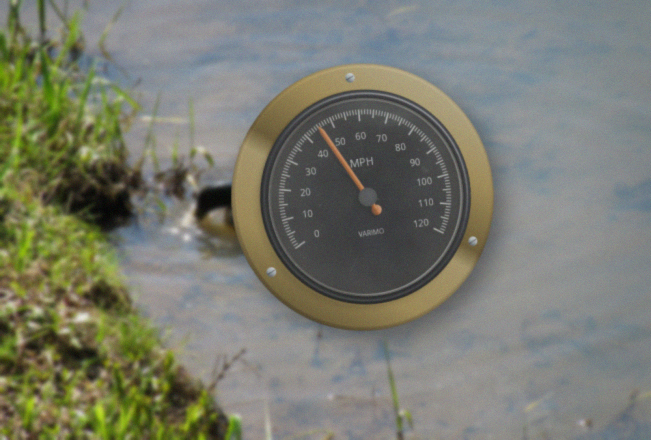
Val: 45 mph
